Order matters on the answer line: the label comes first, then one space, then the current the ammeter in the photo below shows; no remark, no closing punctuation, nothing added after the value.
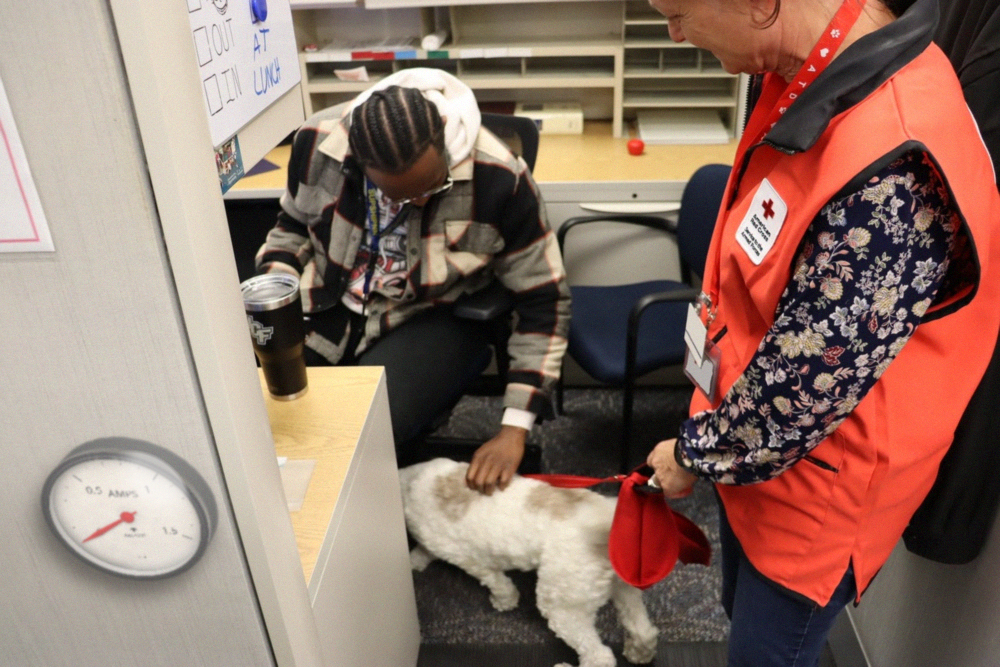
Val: 0 A
